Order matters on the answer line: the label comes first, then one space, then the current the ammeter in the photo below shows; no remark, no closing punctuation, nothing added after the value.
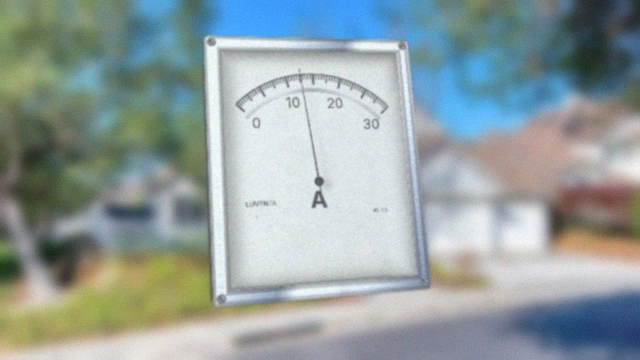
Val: 12.5 A
